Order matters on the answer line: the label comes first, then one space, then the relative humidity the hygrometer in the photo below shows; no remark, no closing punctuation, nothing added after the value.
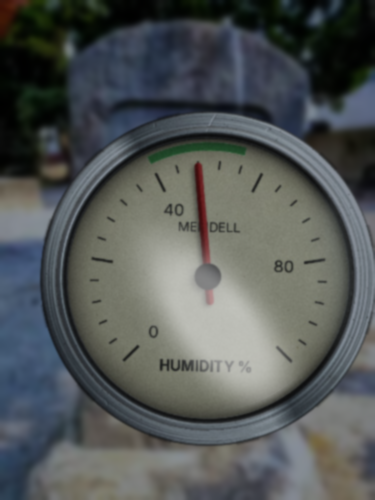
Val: 48 %
